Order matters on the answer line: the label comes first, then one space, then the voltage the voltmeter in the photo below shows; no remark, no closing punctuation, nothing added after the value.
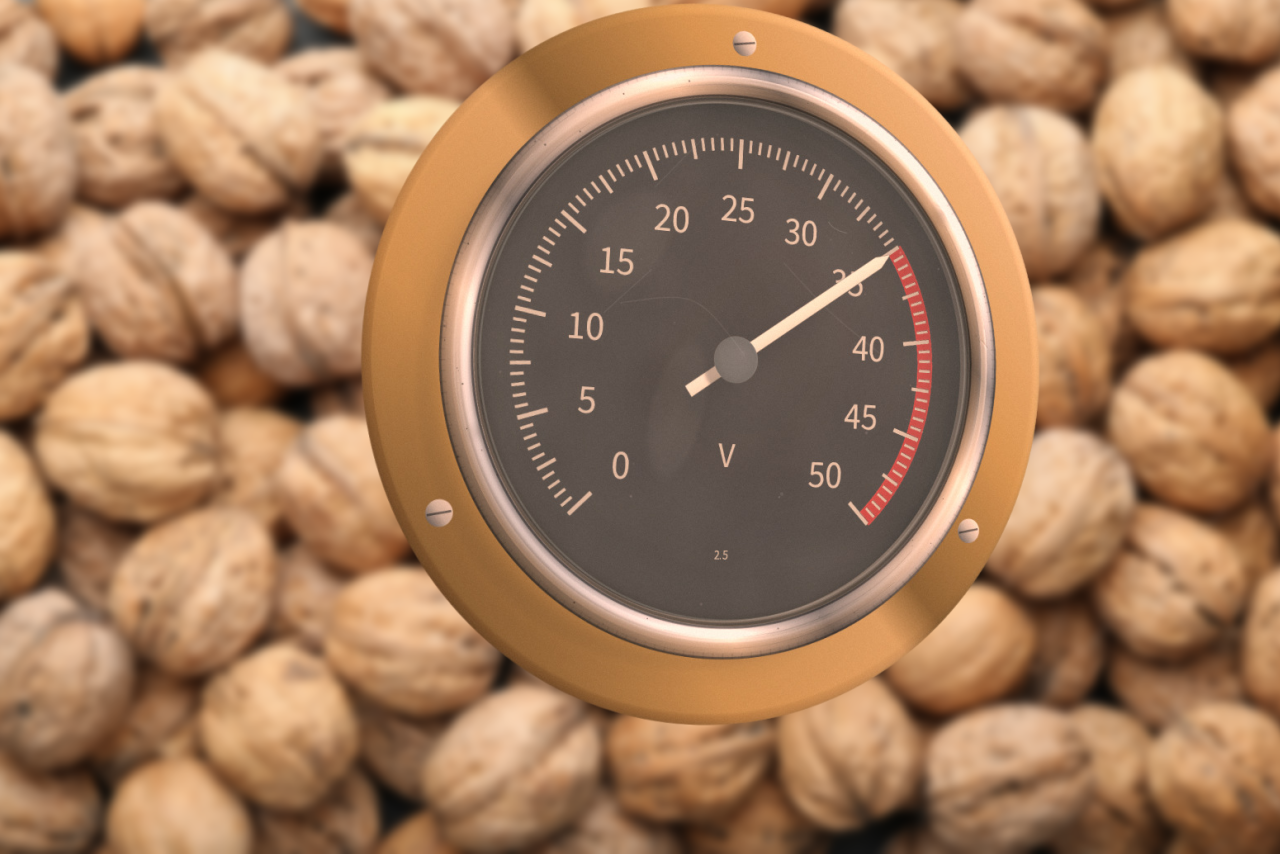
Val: 35 V
